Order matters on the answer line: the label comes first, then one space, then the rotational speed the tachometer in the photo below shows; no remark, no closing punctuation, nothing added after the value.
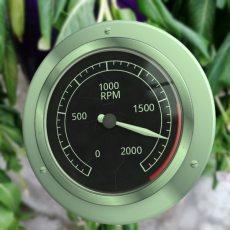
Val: 1750 rpm
